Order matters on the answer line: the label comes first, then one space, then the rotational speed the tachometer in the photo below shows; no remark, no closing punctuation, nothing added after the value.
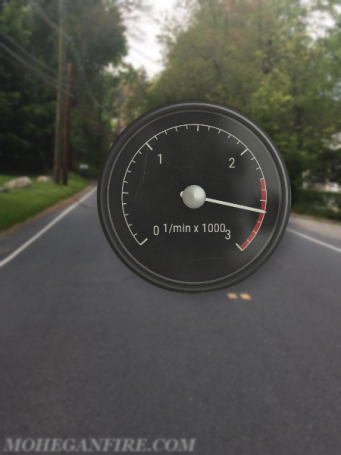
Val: 2600 rpm
